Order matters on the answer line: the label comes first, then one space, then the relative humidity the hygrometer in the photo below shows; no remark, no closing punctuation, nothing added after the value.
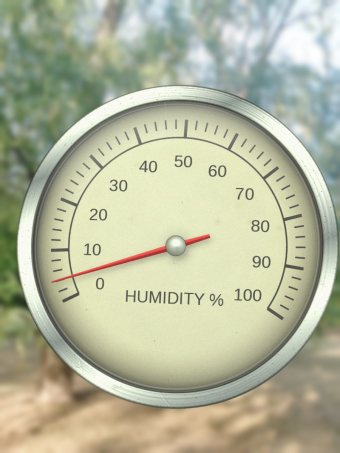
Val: 4 %
